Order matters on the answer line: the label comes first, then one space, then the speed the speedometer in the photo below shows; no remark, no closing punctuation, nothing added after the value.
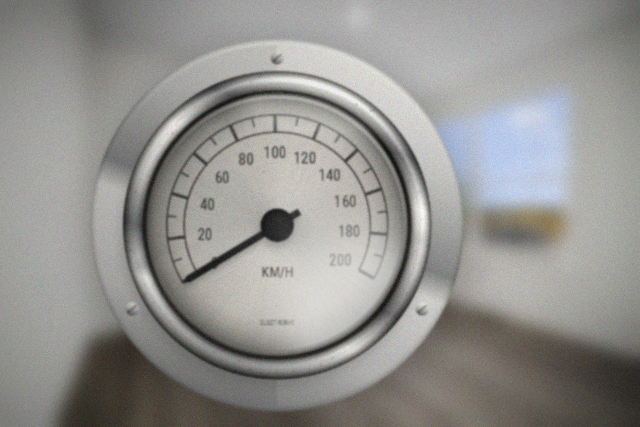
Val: 0 km/h
